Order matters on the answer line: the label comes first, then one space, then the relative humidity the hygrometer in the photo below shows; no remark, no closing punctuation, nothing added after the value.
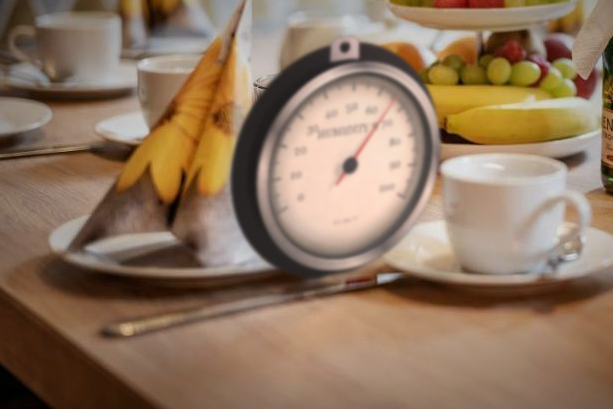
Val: 65 %
